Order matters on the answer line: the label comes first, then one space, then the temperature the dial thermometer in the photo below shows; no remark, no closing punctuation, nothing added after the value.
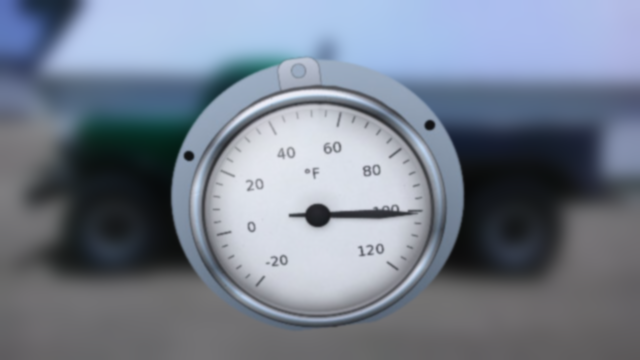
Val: 100 °F
